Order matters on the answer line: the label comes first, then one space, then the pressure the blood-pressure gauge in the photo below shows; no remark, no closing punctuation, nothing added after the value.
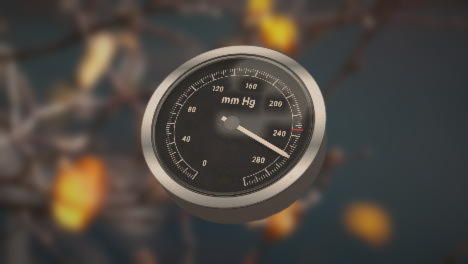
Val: 260 mmHg
